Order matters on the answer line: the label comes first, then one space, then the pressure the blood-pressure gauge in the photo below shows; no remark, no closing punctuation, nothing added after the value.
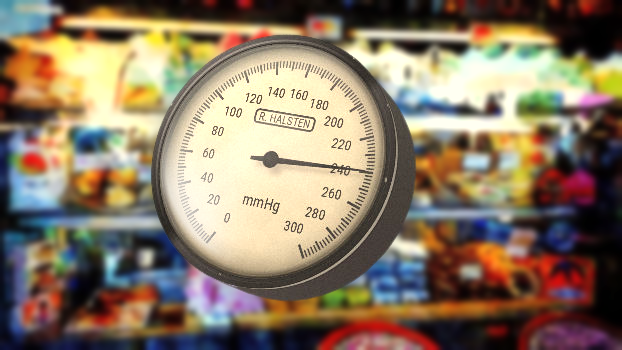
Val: 240 mmHg
